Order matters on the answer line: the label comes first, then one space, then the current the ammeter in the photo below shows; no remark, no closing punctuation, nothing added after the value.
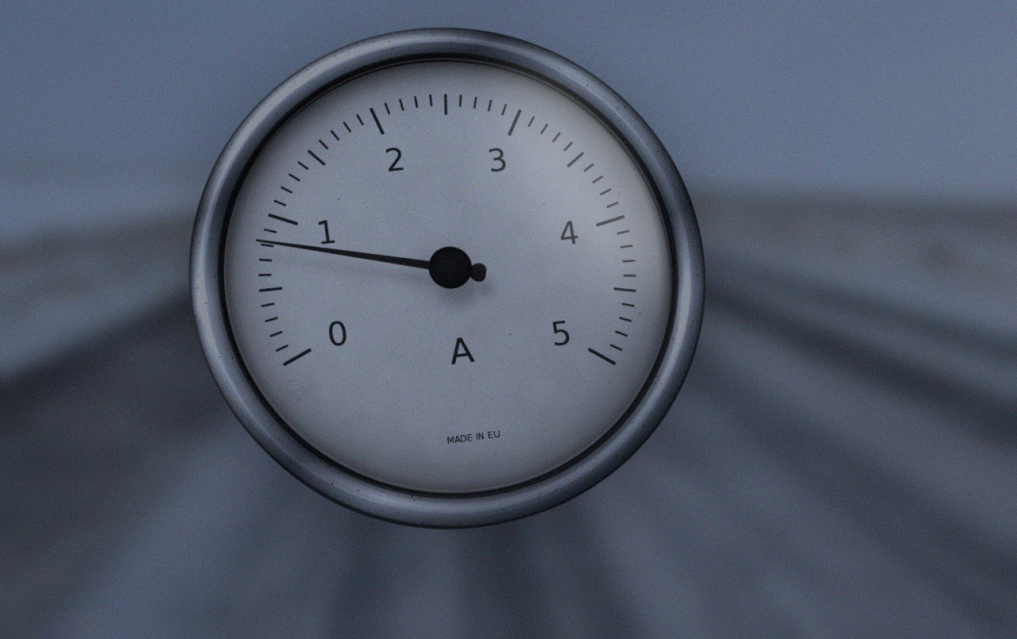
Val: 0.8 A
